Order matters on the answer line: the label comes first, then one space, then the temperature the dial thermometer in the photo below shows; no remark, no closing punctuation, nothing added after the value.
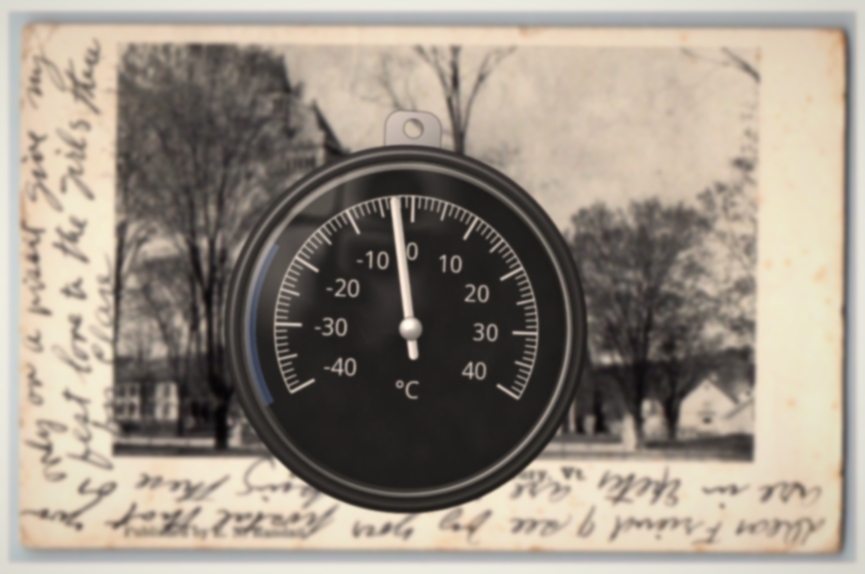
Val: -3 °C
